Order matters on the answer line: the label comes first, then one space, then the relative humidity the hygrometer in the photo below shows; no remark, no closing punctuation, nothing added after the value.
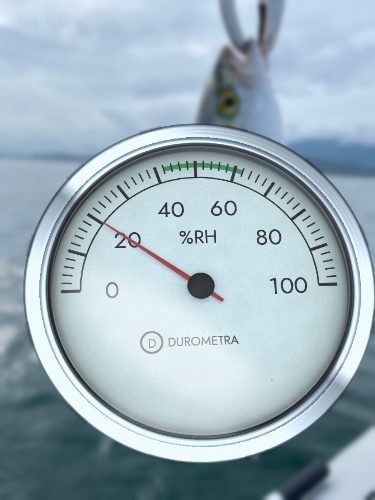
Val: 20 %
